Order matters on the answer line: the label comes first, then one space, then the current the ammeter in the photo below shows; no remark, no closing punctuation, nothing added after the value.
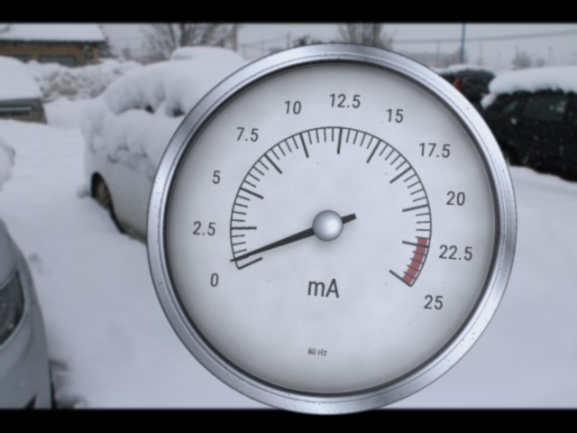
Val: 0.5 mA
